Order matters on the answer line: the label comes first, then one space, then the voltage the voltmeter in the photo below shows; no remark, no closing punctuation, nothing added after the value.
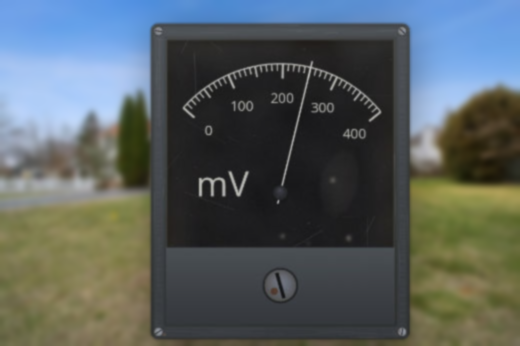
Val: 250 mV
